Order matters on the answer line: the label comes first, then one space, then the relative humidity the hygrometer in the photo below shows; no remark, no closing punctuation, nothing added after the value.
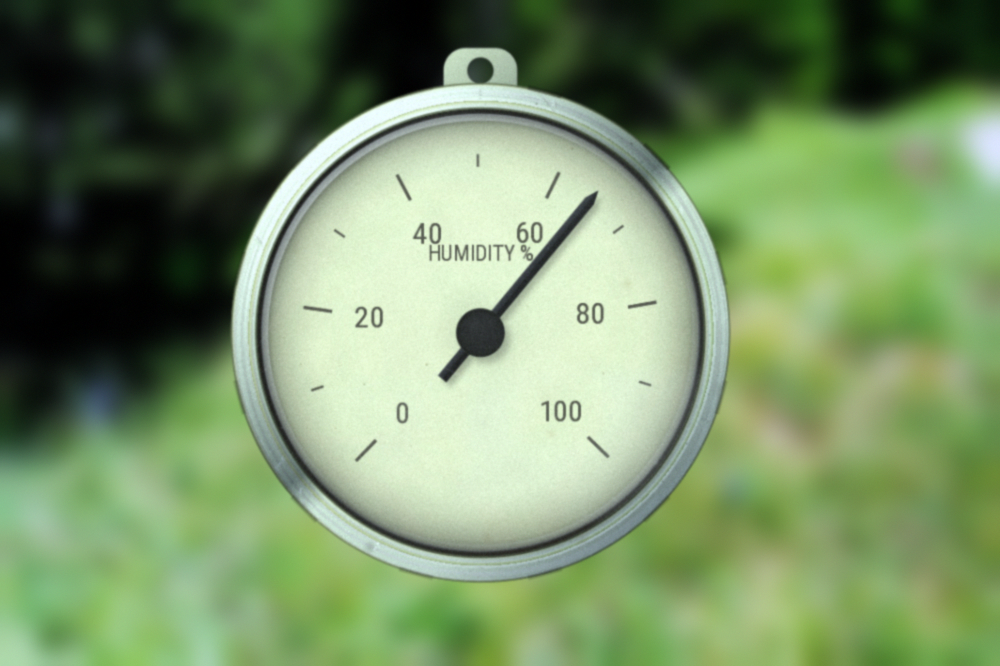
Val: 65 %
